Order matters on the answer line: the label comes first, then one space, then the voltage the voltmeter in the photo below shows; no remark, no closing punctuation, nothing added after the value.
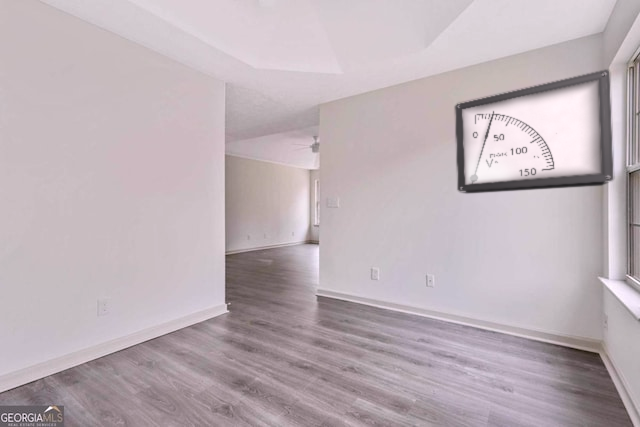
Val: 25 V
